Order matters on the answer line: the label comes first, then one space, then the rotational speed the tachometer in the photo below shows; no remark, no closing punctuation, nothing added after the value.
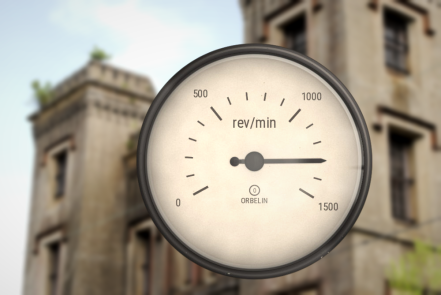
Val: 1300 rpm
